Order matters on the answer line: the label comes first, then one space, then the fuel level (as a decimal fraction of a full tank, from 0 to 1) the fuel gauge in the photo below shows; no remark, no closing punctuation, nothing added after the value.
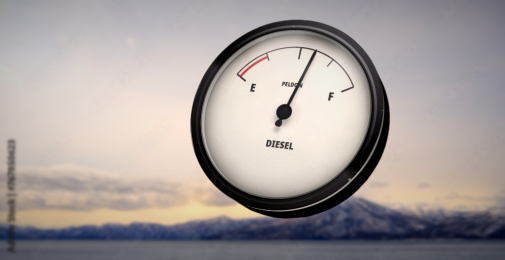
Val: 0.625
